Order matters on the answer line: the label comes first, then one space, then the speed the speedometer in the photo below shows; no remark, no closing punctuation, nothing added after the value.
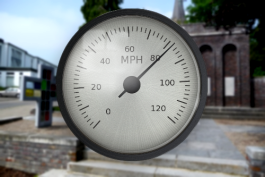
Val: 82 mph
